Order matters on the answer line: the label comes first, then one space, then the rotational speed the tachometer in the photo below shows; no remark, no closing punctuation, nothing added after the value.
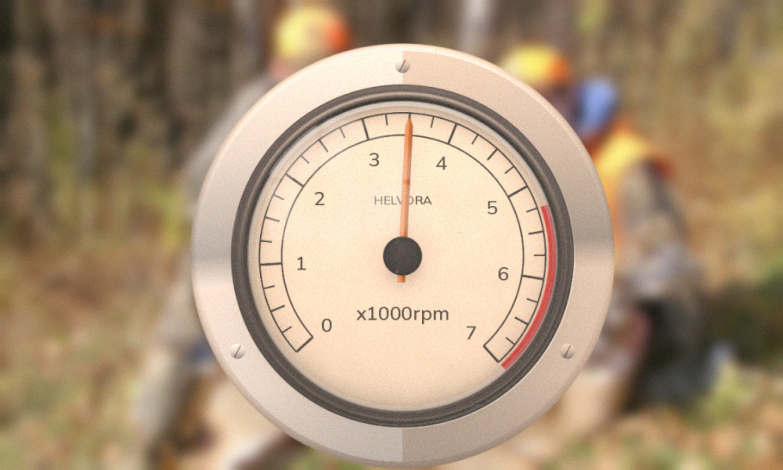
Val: 3500 rpm
